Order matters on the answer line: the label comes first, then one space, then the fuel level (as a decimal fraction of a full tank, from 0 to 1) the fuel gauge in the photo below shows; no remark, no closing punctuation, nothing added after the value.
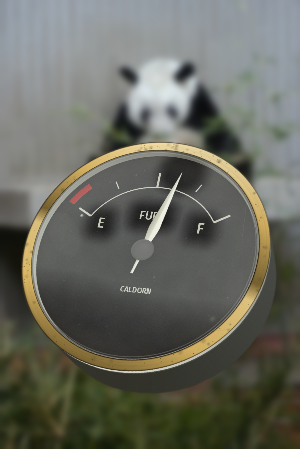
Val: 0.625
